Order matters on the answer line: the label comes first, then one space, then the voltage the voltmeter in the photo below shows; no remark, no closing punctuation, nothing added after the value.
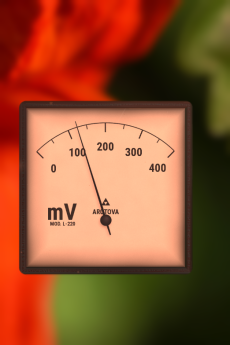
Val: 125 mV
